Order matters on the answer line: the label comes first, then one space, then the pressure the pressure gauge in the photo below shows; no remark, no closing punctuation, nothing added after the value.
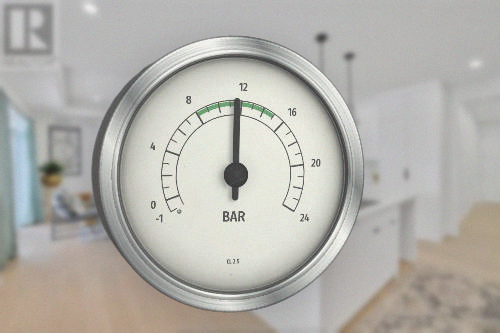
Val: 11.5 bar
